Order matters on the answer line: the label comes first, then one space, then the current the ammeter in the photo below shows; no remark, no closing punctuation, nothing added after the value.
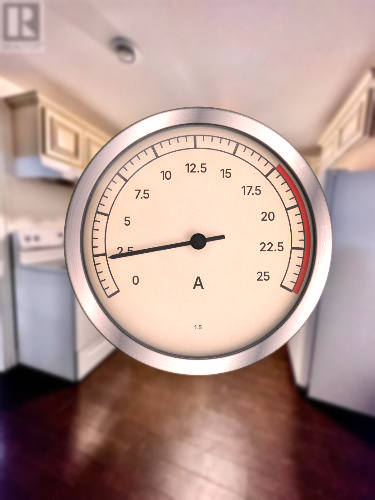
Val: 2.25 A
